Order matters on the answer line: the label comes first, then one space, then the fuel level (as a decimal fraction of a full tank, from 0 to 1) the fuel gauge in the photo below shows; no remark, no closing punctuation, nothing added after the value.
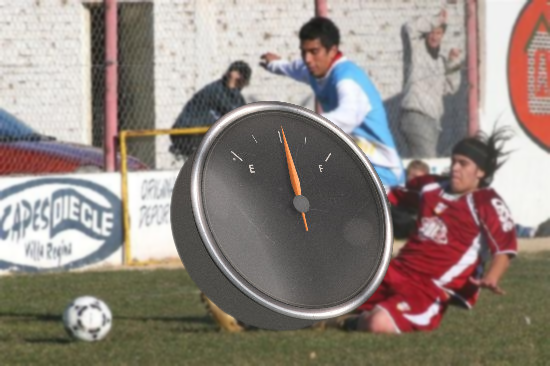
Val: 0.5
